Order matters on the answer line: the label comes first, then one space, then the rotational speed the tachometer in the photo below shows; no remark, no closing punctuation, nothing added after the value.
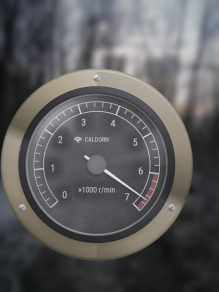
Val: 6700 rpm
